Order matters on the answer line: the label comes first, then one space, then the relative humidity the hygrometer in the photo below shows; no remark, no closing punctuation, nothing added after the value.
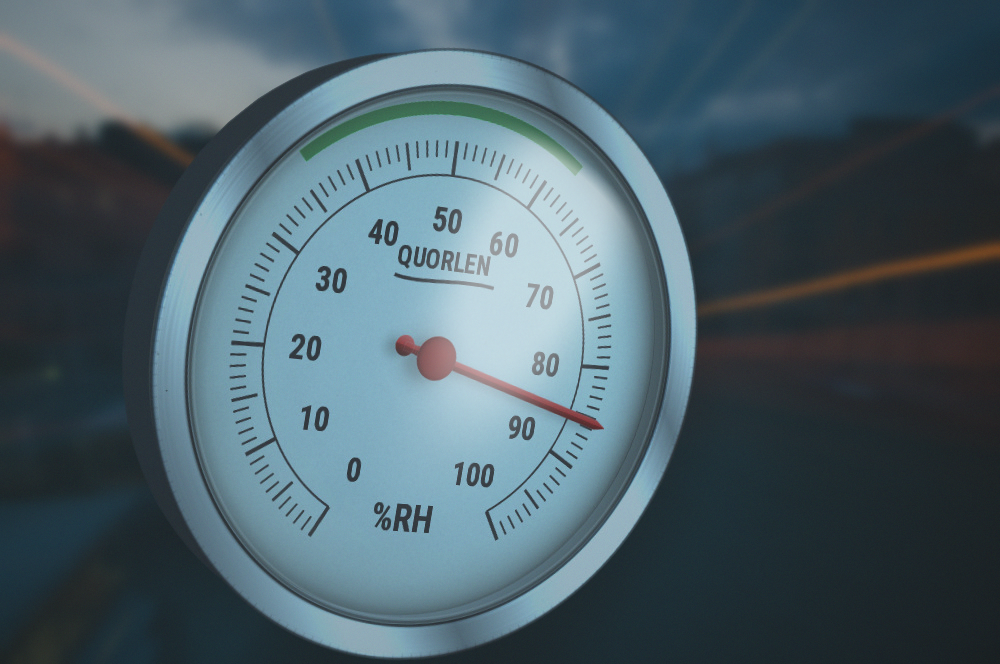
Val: 85.5 %
